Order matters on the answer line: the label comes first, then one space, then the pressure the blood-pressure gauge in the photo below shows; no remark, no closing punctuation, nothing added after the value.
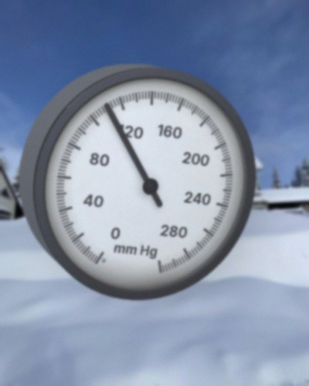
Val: 110 mmHg
